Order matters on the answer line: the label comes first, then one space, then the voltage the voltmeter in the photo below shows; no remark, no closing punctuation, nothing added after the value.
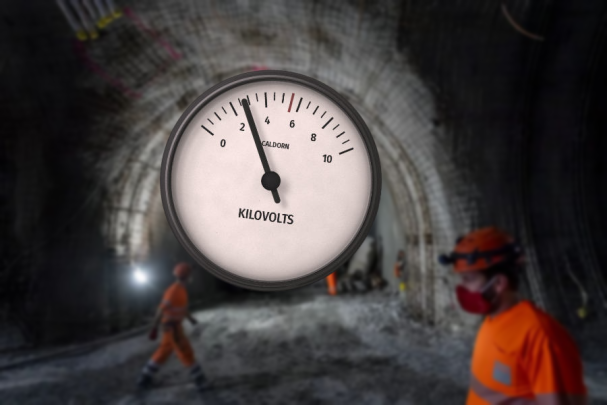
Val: 2.75 kV
